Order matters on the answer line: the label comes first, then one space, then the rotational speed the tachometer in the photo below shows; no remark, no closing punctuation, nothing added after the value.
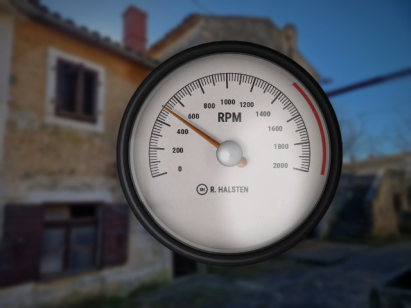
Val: 500 rpm
